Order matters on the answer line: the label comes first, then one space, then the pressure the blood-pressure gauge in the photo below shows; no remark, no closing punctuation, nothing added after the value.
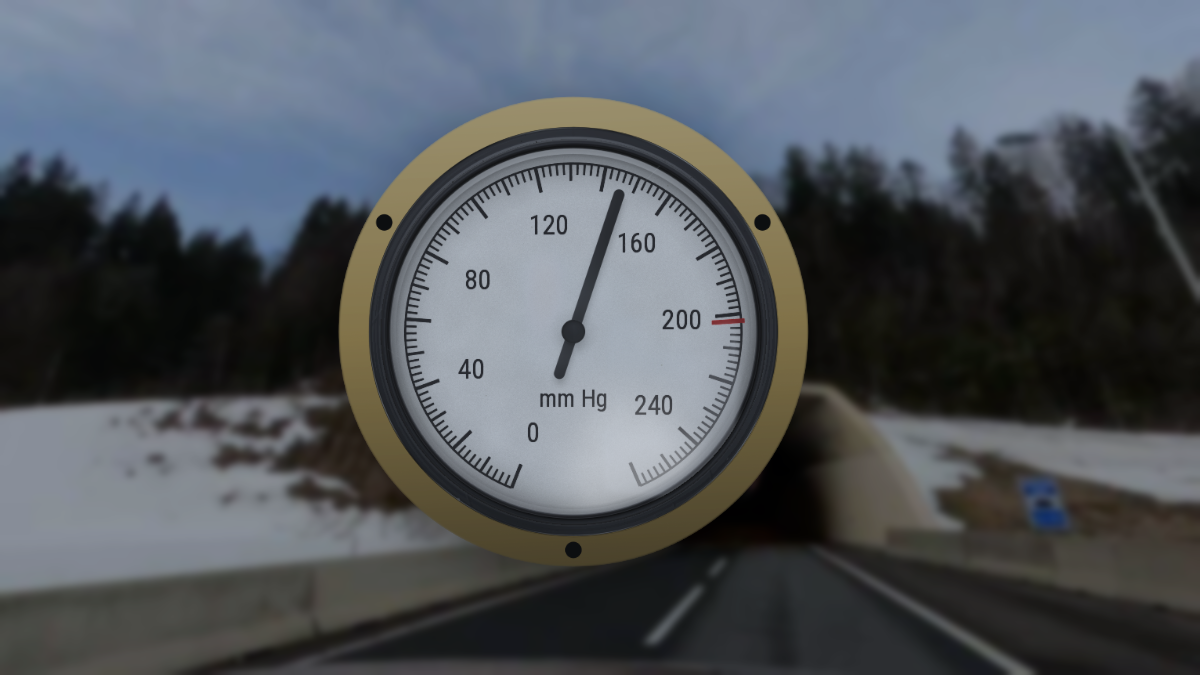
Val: 146 mmHg
